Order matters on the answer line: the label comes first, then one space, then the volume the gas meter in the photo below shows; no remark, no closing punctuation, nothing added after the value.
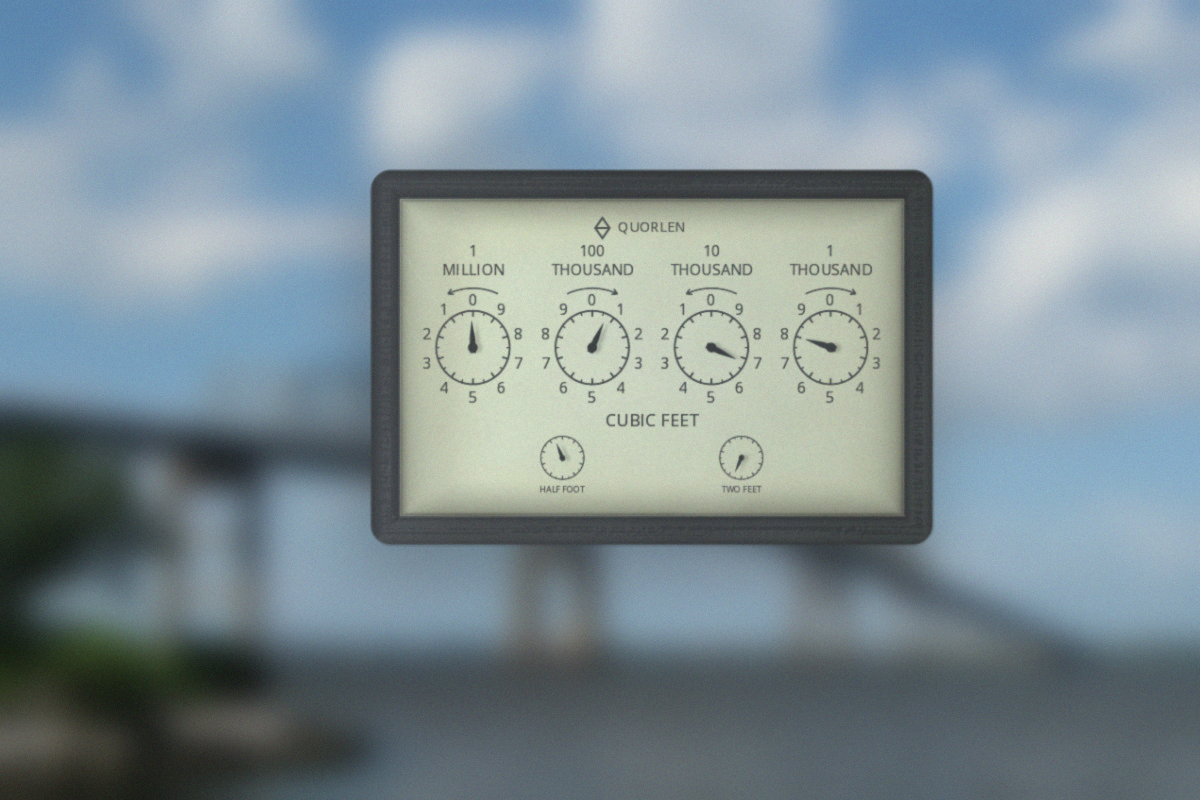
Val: 6800 ft³
